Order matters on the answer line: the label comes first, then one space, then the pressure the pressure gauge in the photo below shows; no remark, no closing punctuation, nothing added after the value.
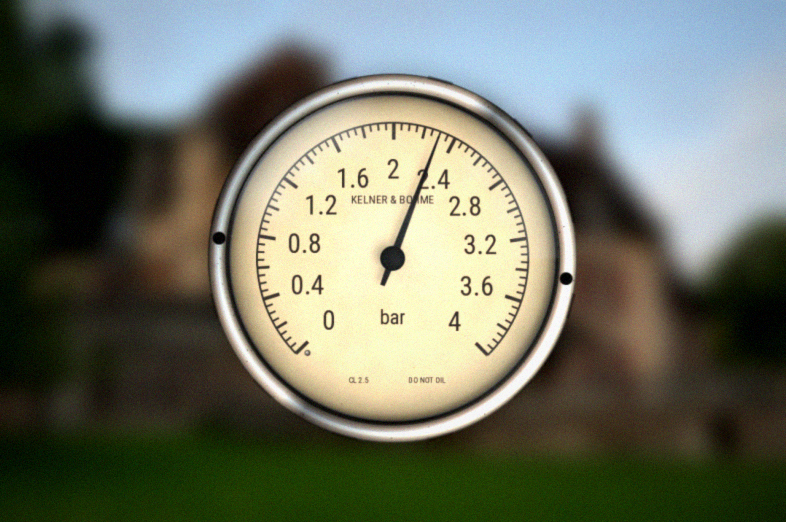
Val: 2.3 bar
